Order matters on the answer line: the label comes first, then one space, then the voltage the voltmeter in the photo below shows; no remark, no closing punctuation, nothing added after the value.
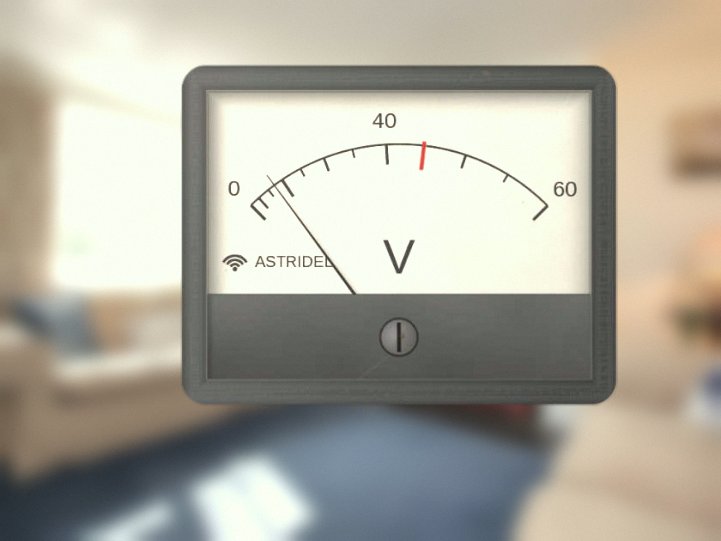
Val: 17.5 V
